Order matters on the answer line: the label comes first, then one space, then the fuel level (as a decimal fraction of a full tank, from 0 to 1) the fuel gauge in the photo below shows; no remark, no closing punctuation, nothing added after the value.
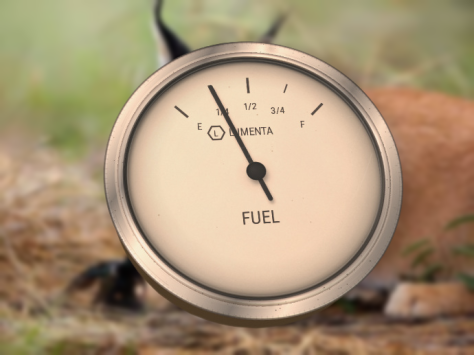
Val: 0.25
